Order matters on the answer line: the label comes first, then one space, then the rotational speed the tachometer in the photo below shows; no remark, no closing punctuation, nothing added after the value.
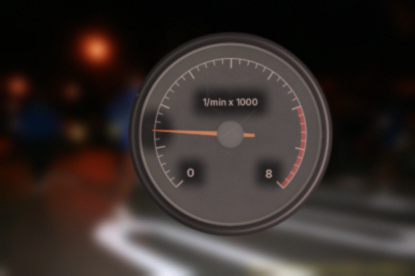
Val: 1400 rpm
